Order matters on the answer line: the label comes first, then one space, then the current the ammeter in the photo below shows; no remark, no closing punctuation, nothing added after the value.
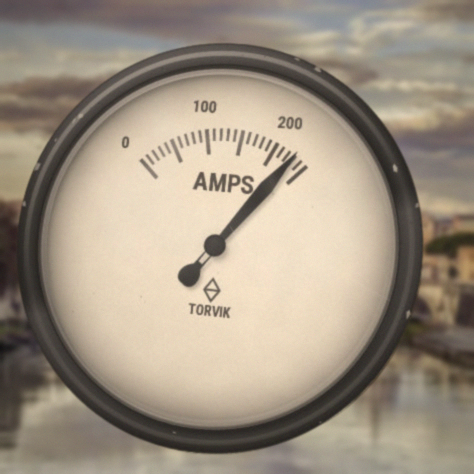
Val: 230 A
